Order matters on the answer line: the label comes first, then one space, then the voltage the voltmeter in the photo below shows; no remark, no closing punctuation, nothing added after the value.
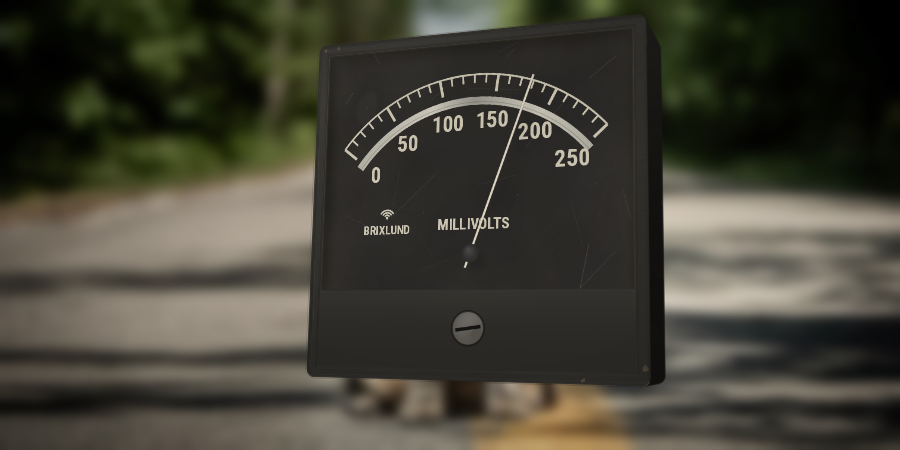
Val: 180 mV
